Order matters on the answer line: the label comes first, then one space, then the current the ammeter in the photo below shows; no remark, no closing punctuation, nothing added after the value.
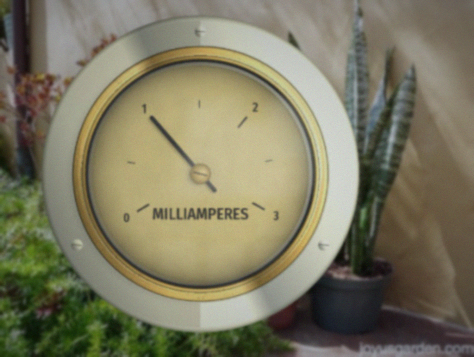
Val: 1 mA
